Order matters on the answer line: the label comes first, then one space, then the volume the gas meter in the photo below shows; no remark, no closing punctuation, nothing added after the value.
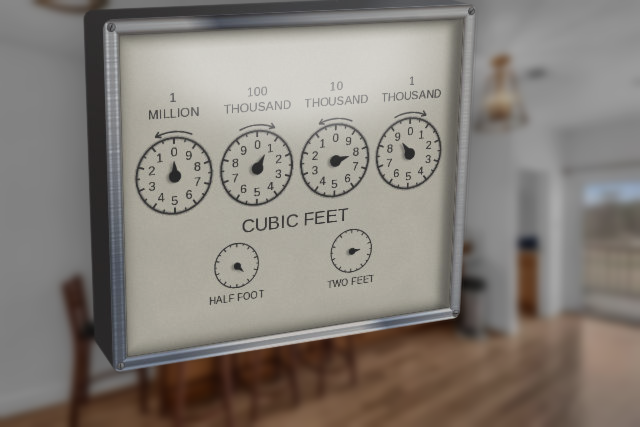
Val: 7900 ft³
